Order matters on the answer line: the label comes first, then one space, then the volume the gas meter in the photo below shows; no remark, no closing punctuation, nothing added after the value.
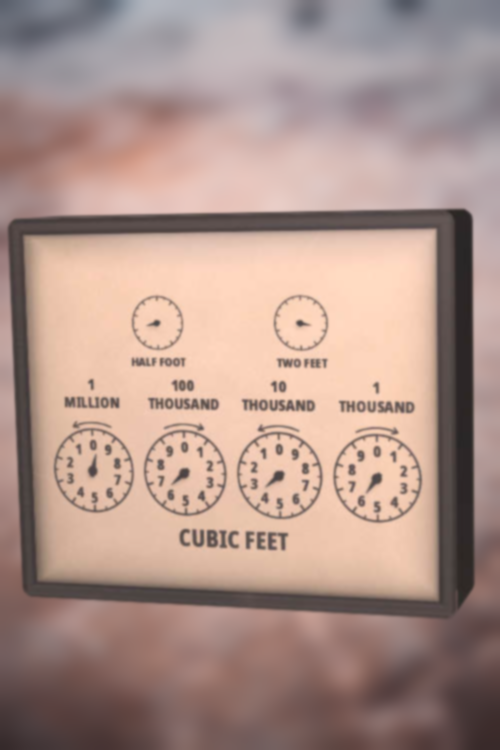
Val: 963600 ft³
